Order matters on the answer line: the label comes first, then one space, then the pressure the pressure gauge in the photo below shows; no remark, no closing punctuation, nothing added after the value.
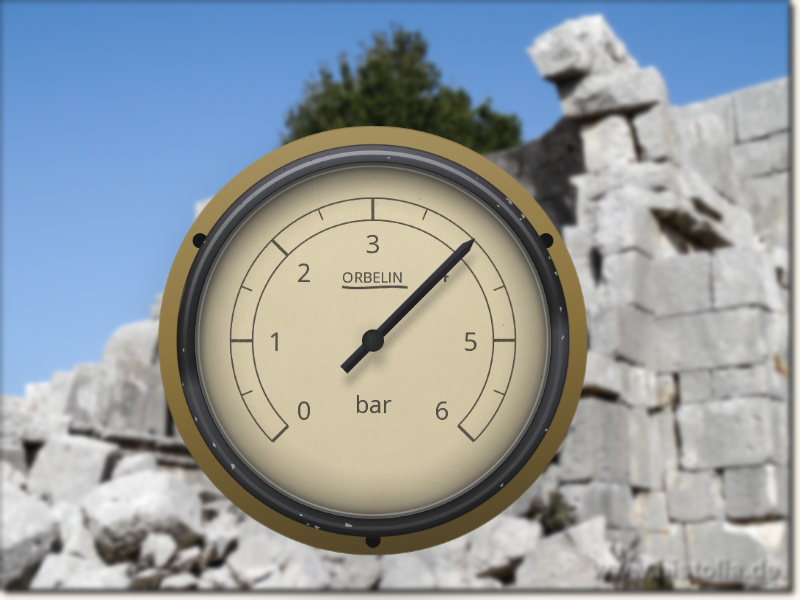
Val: 4 bar
